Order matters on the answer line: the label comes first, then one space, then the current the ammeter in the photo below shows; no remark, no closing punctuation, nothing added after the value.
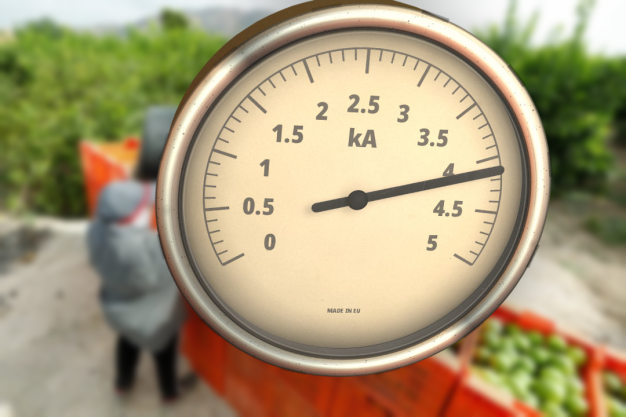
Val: 4.1 kA
